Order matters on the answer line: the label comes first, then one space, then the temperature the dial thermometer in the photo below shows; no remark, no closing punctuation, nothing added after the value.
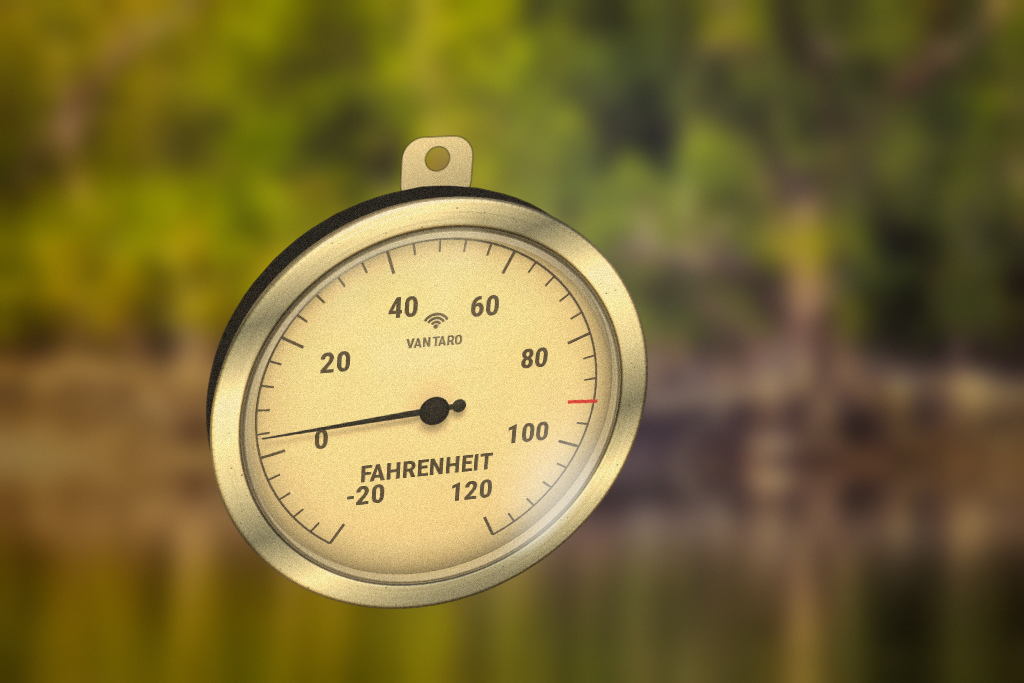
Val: 4 °F
